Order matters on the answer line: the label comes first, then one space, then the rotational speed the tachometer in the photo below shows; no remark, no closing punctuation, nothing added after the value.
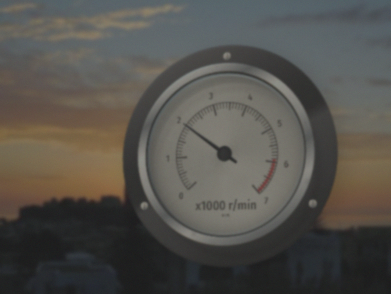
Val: 2000 rpm
